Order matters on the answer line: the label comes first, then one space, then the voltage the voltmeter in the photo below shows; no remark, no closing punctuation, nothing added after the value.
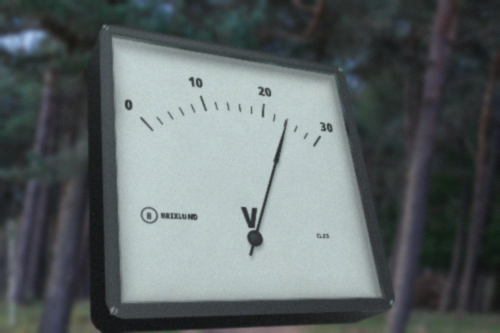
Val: 24 V
